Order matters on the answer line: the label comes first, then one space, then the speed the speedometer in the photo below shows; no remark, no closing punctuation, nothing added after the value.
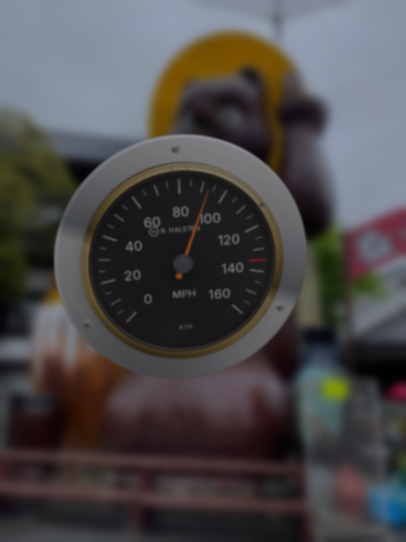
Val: 92.5 mph
